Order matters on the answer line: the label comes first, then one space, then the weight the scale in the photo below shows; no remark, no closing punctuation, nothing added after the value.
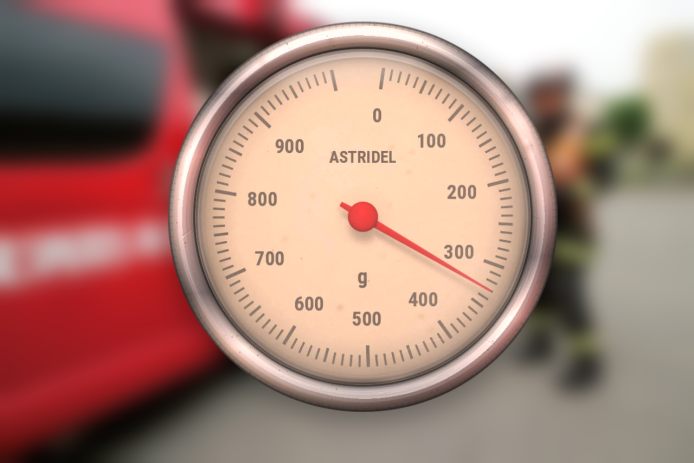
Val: 330 g
